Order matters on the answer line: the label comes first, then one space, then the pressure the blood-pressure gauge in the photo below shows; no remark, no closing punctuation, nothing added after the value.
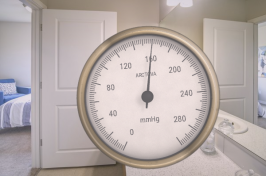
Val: 160 mmHg
